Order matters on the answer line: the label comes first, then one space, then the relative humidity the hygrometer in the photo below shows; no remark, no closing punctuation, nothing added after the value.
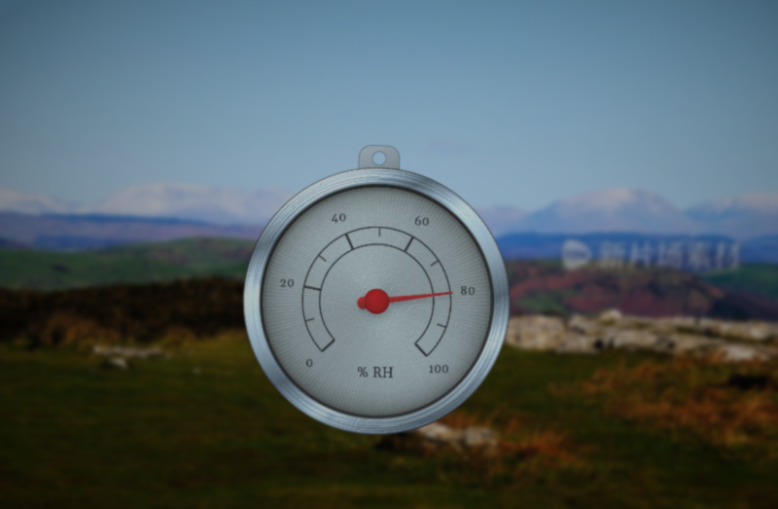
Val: 80 %
